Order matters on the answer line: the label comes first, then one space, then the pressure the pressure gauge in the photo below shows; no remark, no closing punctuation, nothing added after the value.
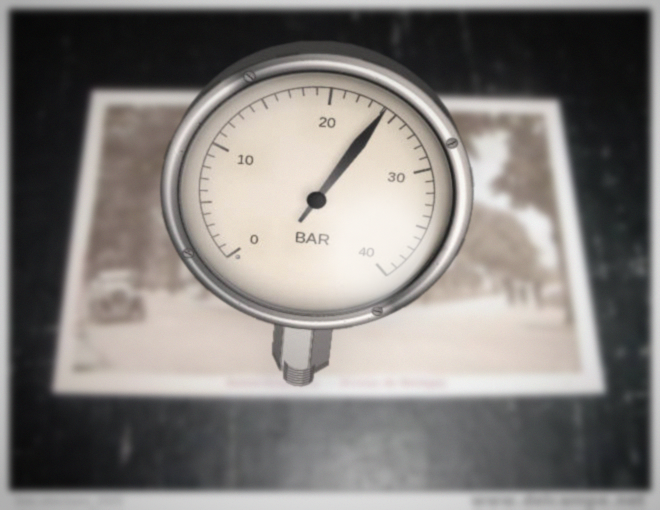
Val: 24 bar
